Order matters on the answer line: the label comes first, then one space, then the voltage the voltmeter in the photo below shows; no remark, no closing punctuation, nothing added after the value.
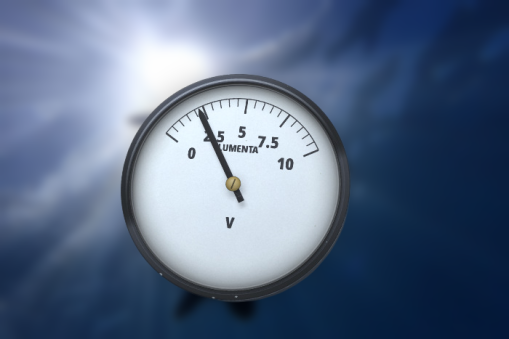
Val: 2.25 V
